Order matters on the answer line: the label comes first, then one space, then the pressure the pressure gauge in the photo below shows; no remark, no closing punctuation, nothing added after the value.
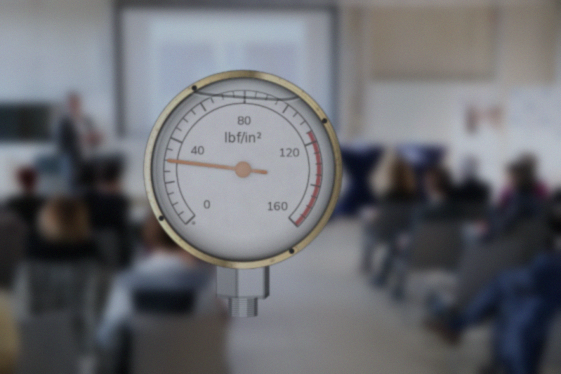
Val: 30 psi
